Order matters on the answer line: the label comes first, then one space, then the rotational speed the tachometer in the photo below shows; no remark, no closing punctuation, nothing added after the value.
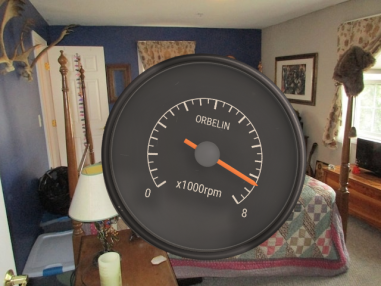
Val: 7250 rpm
